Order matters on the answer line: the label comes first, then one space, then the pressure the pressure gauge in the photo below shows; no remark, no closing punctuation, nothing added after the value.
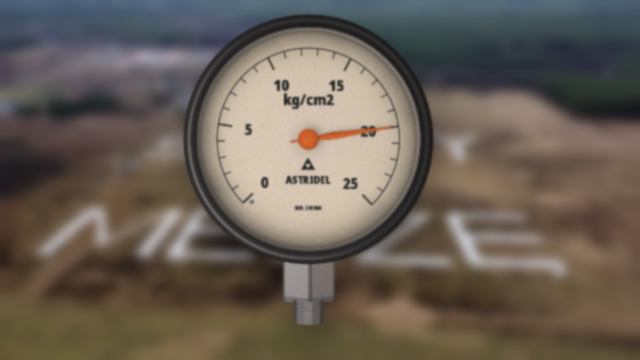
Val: 20 kg/cm²
